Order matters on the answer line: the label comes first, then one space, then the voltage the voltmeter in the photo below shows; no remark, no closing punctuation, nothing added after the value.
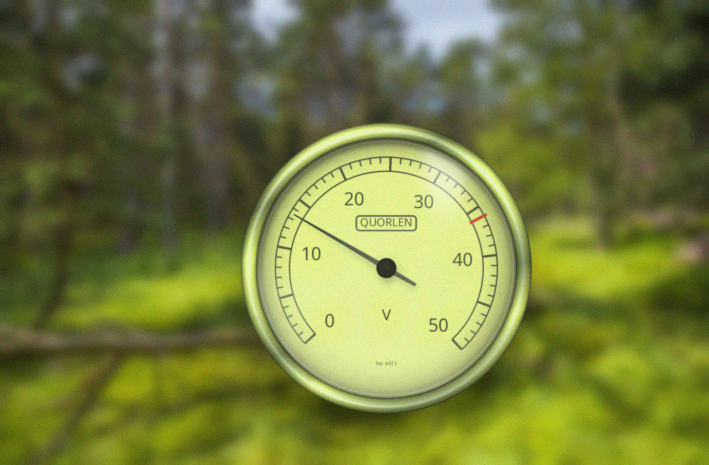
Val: 13.5 V
